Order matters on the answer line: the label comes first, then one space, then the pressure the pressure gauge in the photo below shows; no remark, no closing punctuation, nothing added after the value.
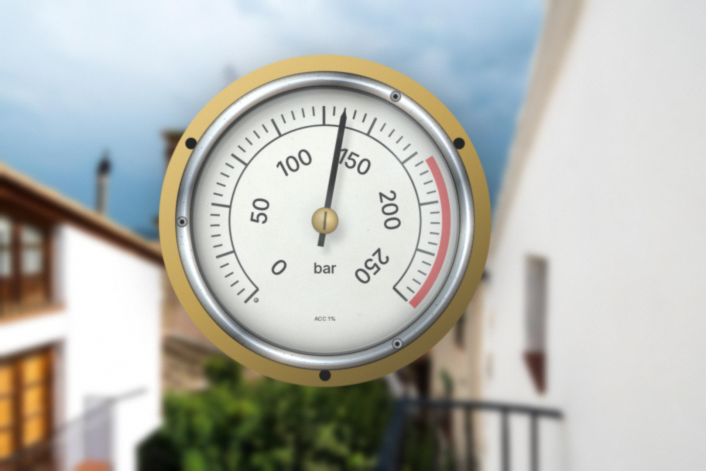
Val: 135 bar
